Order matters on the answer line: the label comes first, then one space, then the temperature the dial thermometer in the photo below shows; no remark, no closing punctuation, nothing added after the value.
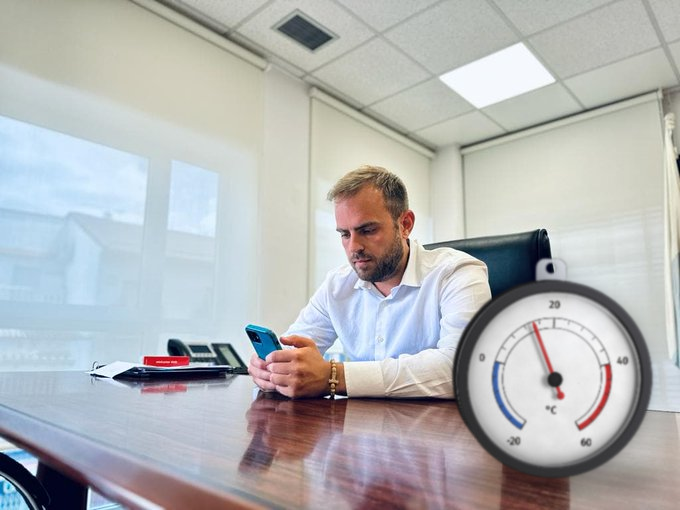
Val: 14 °C
